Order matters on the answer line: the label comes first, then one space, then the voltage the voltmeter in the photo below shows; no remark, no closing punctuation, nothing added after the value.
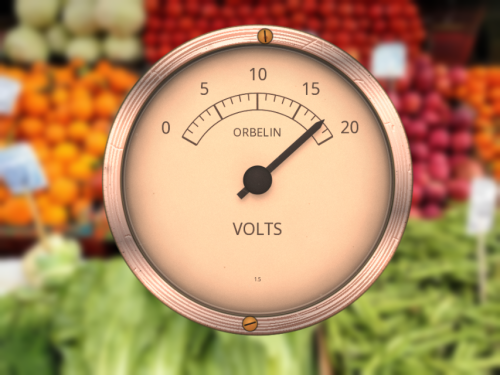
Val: 18 V
